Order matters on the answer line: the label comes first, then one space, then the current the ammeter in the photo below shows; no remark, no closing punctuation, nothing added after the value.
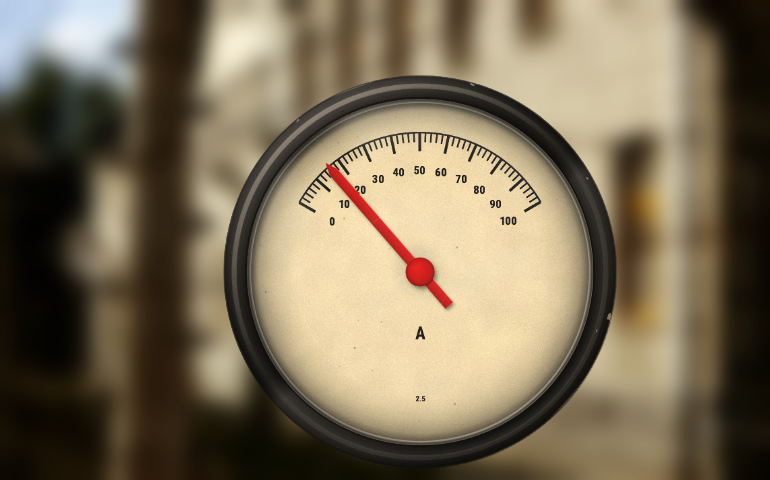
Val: 16 A
